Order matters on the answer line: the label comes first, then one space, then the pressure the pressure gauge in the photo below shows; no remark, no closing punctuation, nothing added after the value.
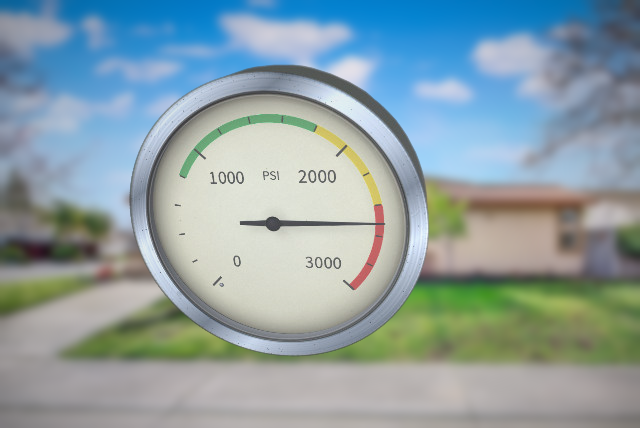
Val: 2500 psi
